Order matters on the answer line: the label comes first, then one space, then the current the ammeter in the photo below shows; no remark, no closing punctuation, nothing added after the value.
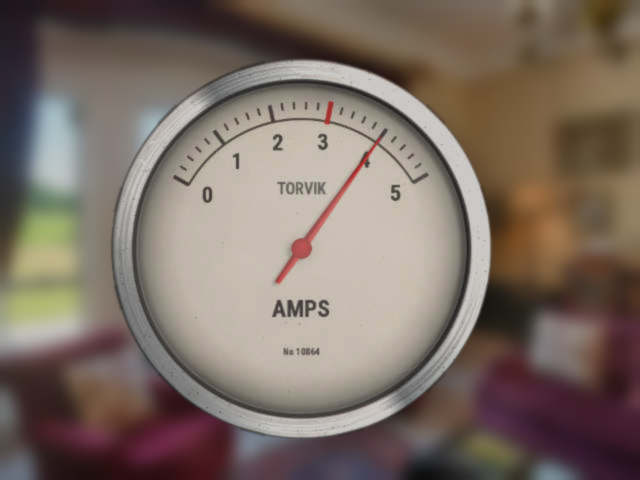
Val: 4 A
